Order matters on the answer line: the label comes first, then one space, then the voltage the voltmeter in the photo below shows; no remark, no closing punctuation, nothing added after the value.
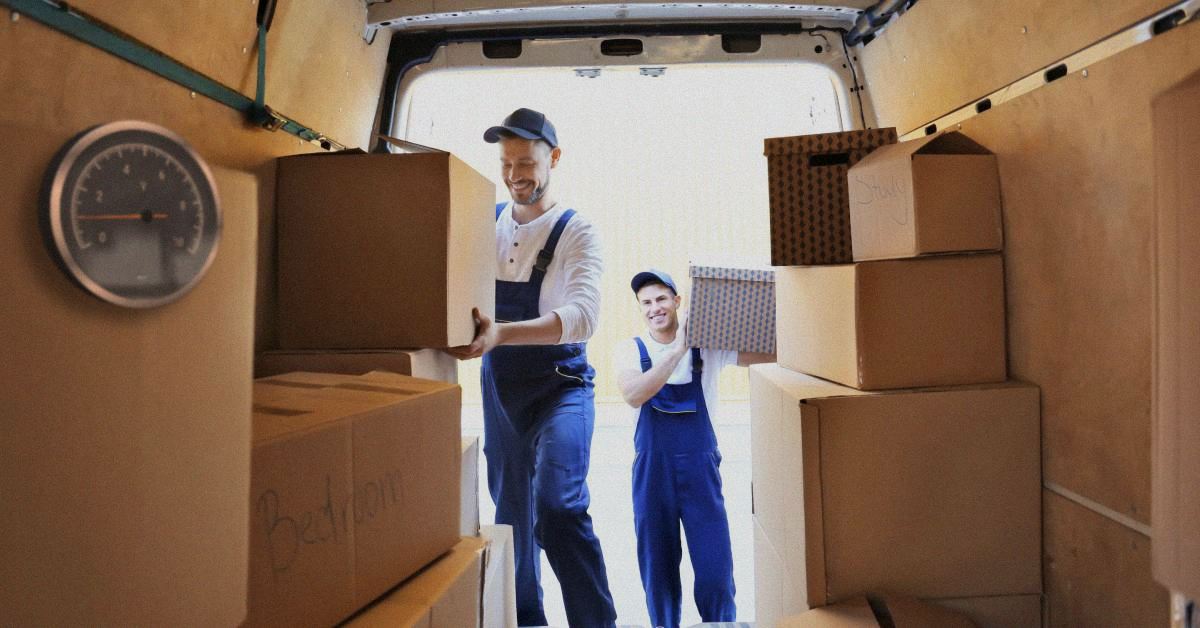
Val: 1 V
